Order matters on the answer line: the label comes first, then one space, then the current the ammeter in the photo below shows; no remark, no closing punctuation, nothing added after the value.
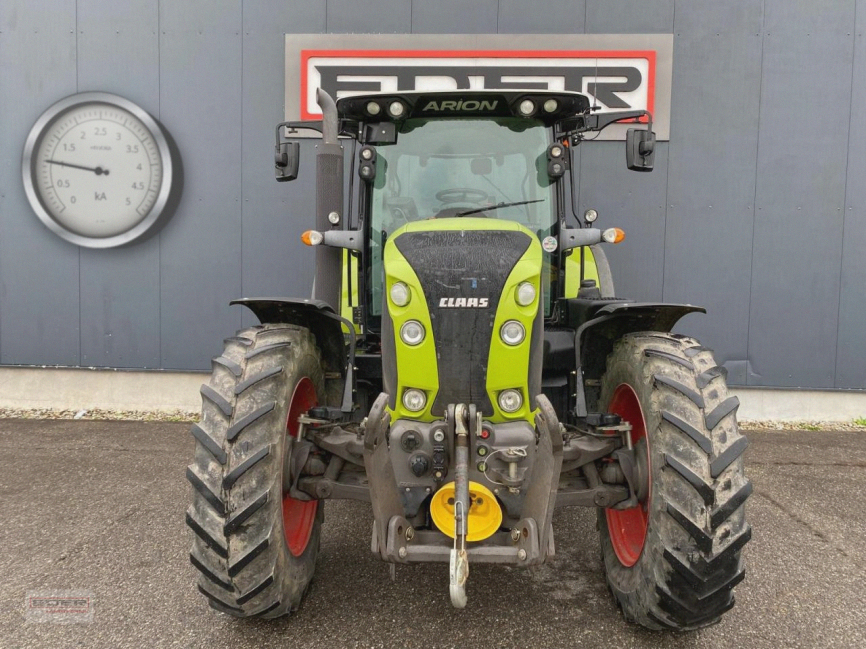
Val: 1 kA
